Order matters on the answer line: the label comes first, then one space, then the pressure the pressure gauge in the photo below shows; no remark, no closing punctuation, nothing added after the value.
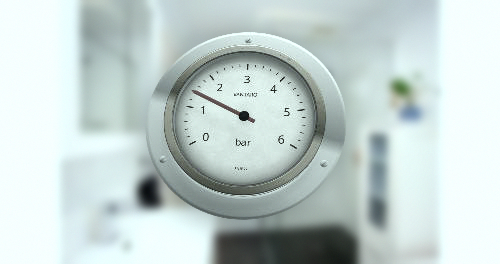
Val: 1.4 bar
